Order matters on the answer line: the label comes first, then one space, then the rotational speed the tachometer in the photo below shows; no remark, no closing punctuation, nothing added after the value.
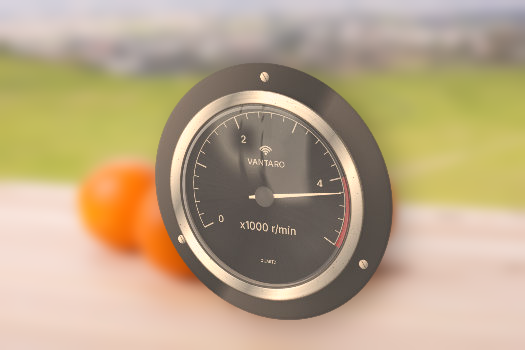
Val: 4200 rpm
